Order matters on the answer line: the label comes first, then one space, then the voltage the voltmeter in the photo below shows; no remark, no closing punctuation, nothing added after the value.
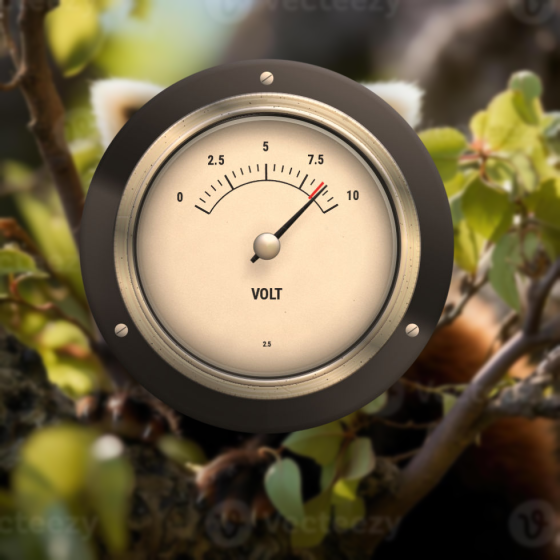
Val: 8.75 V
